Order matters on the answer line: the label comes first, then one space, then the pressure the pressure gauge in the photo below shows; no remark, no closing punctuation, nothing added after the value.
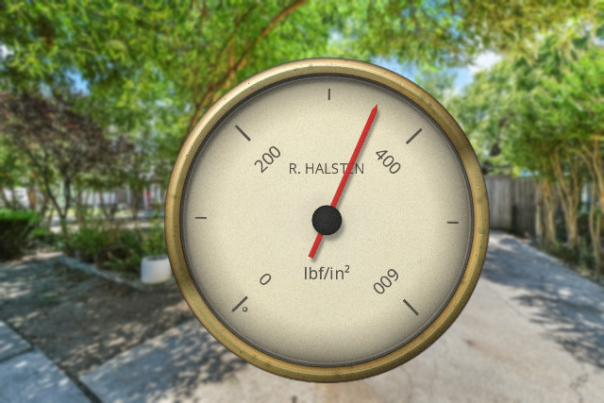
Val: 350 psi
